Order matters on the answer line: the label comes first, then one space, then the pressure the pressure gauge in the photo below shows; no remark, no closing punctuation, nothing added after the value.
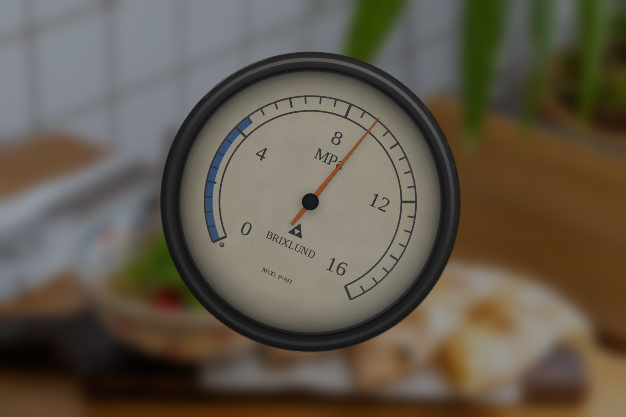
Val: 9 MPa
